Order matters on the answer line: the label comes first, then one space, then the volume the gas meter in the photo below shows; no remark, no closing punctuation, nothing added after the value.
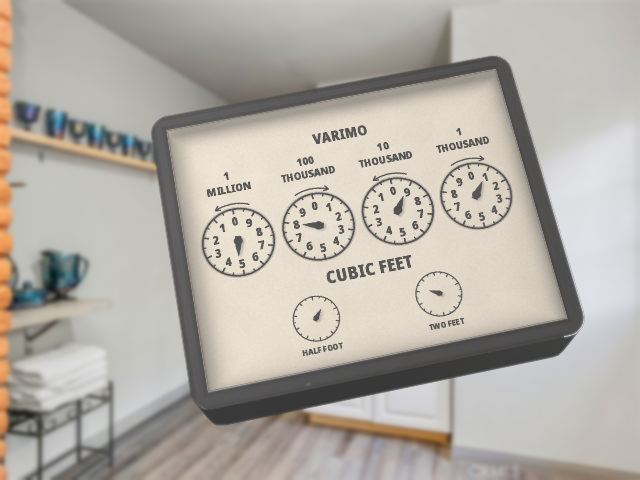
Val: 479100 ft³
